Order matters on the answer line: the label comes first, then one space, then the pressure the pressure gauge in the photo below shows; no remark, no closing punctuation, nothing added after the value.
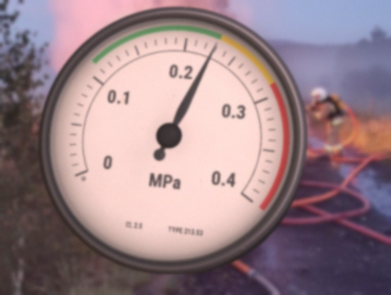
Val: 0.23 MPa
